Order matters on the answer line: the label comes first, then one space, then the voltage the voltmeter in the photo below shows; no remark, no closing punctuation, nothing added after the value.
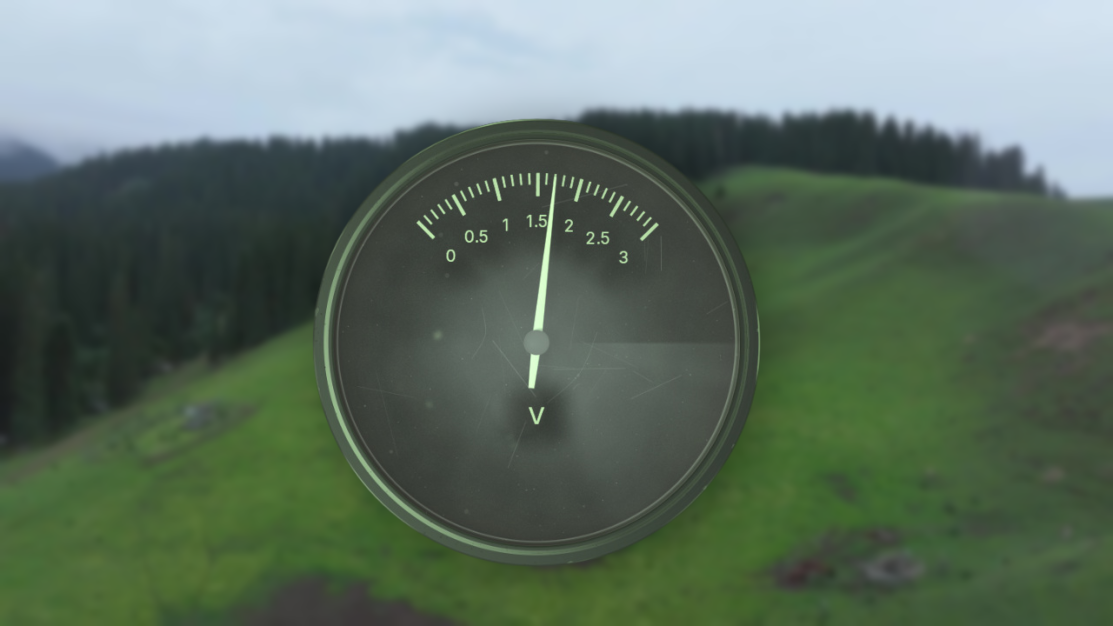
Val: 1.7 V
